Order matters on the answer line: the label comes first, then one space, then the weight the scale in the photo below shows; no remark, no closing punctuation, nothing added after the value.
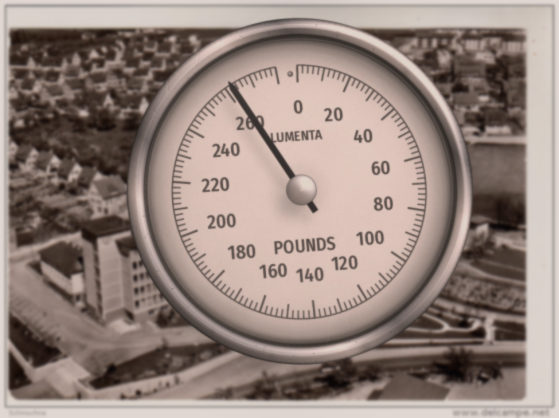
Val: 262 lb
